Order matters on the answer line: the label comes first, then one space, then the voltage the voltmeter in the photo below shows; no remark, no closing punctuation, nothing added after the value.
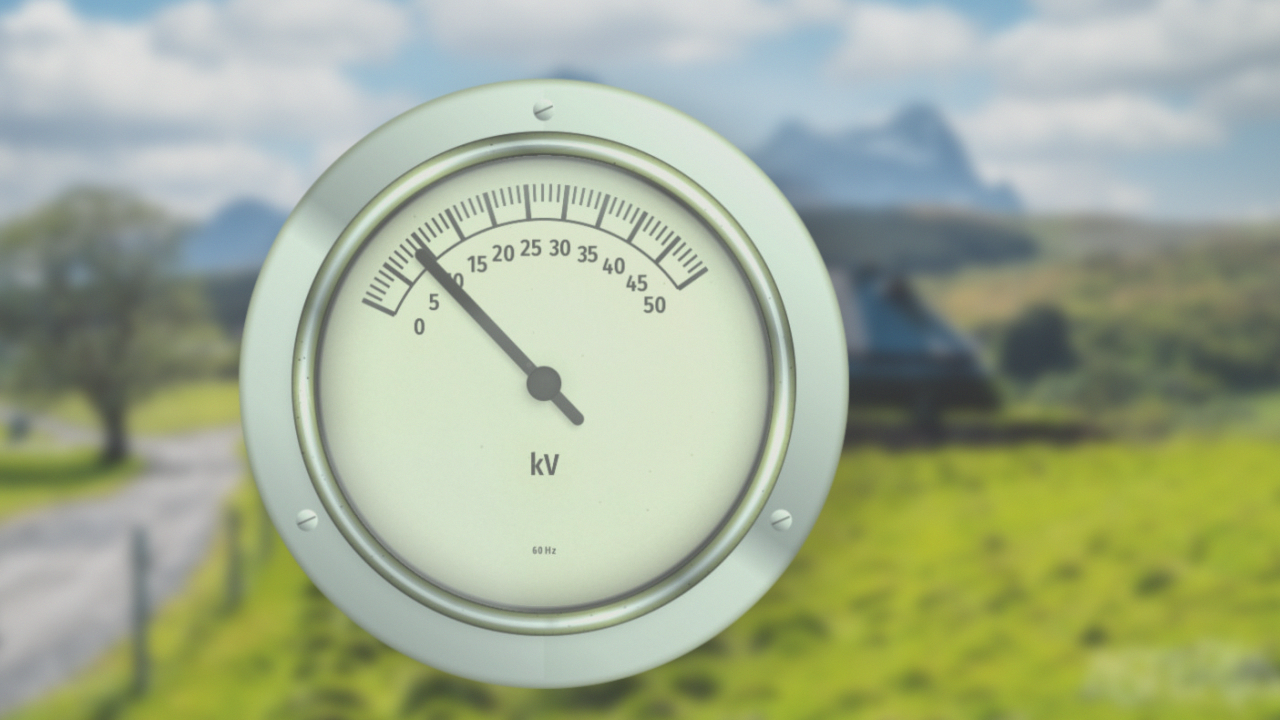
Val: 9 kV
